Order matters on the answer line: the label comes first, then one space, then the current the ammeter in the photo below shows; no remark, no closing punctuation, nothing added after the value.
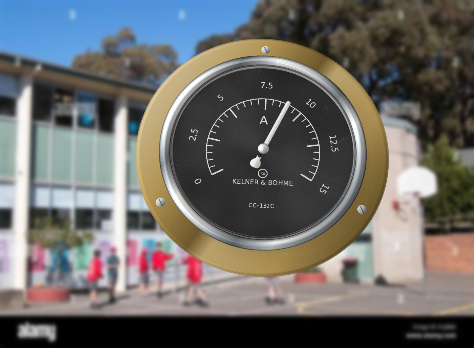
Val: 9 A
